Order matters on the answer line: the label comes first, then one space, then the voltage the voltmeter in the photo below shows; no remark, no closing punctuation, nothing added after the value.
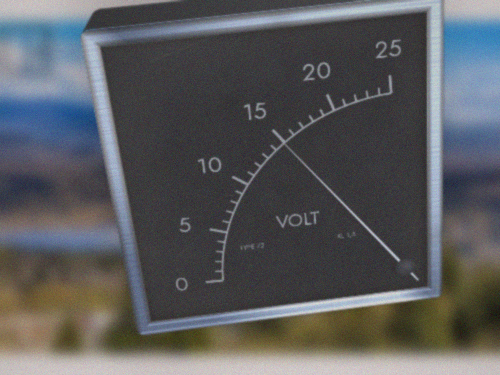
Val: 15 V
